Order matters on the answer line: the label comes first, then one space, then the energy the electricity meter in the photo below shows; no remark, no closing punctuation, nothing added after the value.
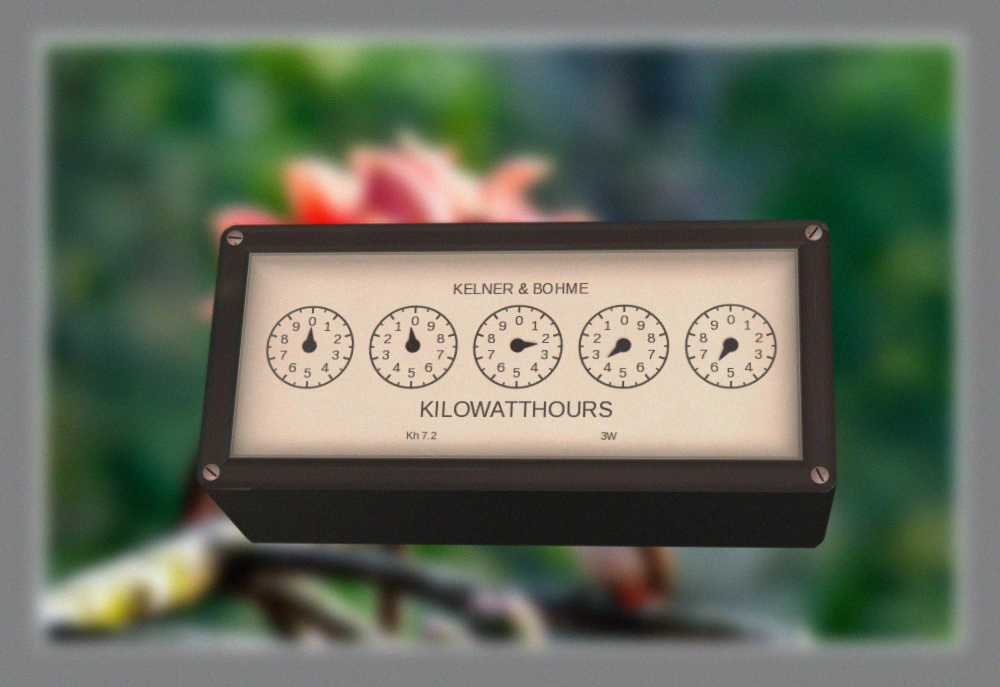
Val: 236 kWh
